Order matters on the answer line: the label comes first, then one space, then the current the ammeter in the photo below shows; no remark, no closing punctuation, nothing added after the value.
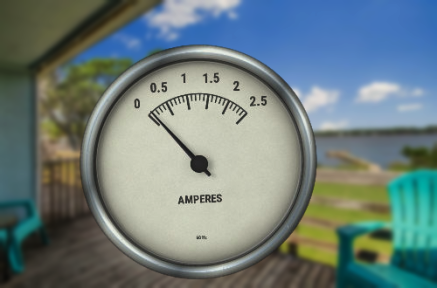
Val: 0.1 A
